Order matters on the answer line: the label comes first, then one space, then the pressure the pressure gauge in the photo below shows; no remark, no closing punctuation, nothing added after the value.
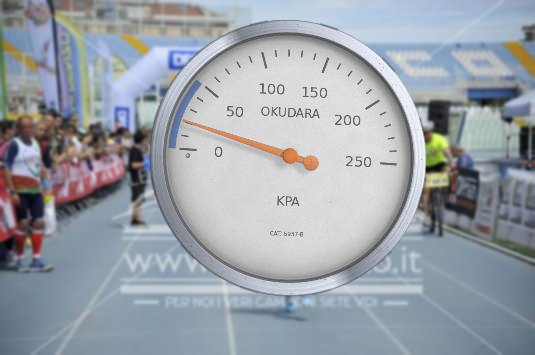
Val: 20 kPa
